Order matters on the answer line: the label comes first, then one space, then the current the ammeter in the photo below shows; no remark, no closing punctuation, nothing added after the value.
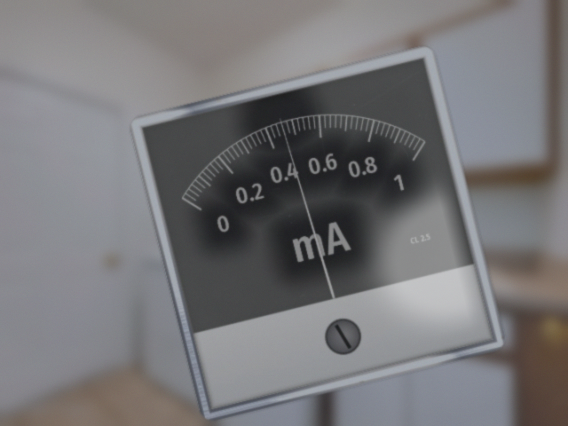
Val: 0.46 mA
